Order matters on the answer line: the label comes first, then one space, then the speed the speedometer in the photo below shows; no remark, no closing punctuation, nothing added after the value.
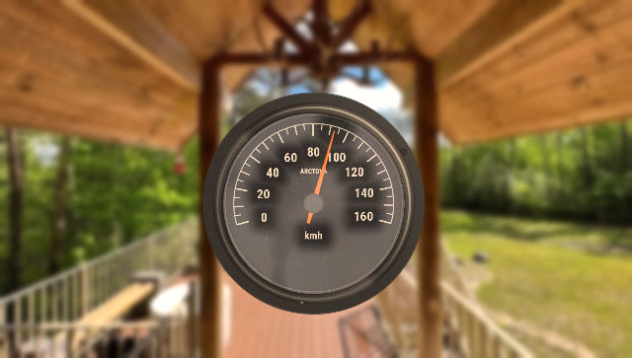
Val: 92.5 km/h
